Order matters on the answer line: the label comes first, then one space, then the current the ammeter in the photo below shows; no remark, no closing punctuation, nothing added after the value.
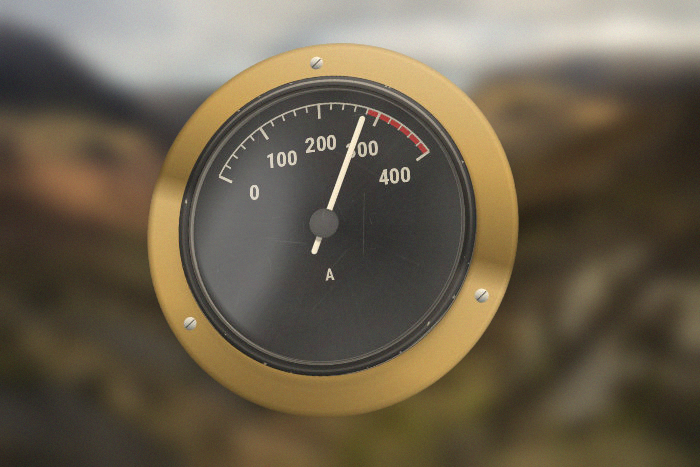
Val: 280 A
